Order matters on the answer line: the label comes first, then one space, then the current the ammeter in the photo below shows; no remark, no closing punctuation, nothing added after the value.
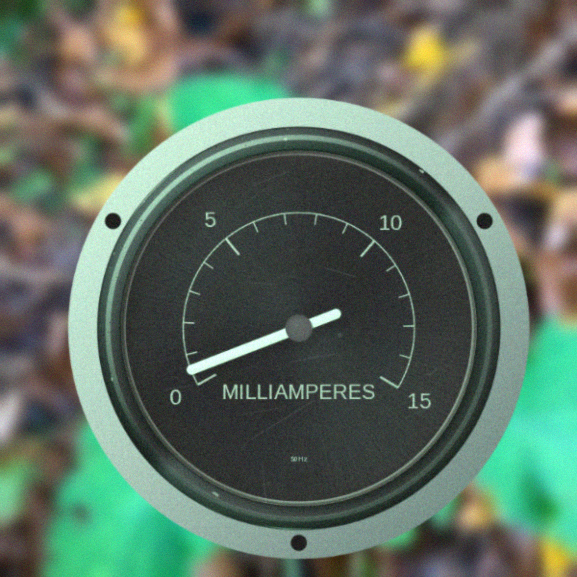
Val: 0.5 mA
